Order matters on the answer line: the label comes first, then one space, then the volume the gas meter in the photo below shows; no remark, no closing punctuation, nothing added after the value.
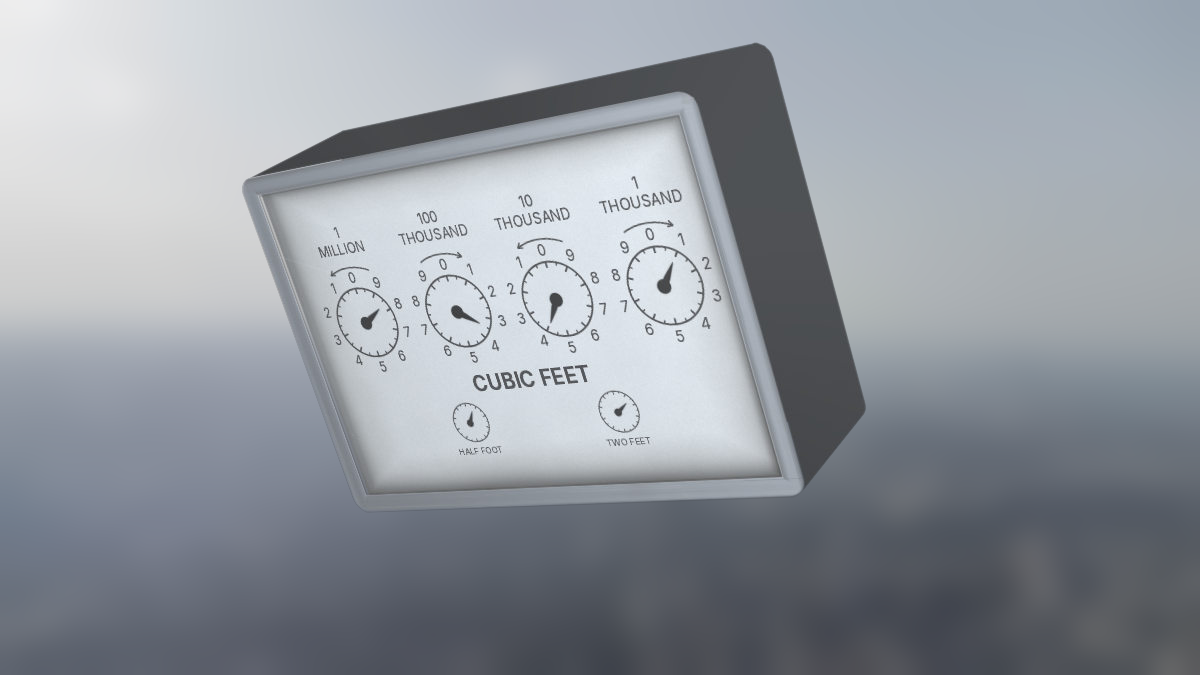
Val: 834100 ft³
